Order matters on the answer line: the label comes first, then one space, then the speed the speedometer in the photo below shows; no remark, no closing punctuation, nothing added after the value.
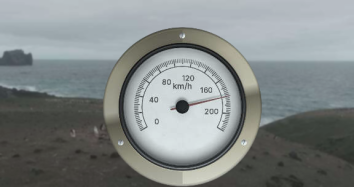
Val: 180 km/h
